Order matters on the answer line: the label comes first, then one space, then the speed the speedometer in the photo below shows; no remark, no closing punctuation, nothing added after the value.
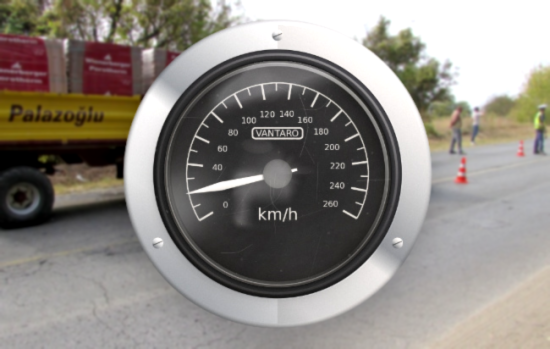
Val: 20 km/h
